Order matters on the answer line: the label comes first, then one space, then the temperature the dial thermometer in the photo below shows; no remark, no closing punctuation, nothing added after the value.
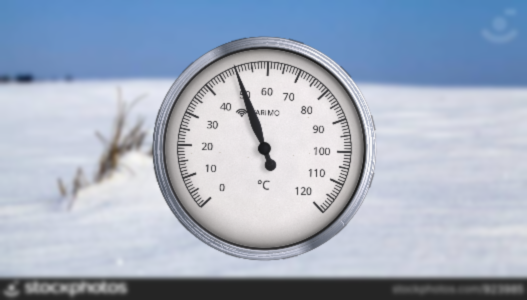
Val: 50 °C
